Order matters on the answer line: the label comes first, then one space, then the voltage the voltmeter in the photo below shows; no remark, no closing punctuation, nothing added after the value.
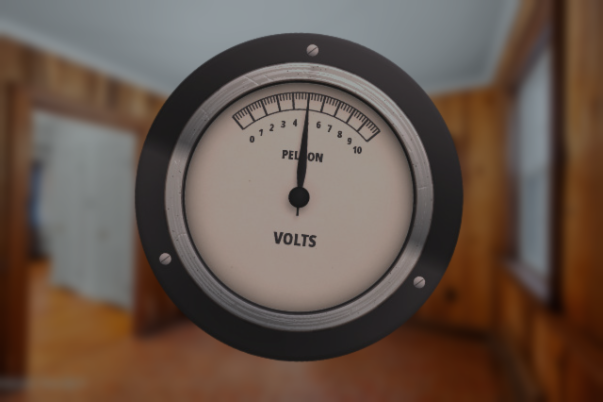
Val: 5 V
